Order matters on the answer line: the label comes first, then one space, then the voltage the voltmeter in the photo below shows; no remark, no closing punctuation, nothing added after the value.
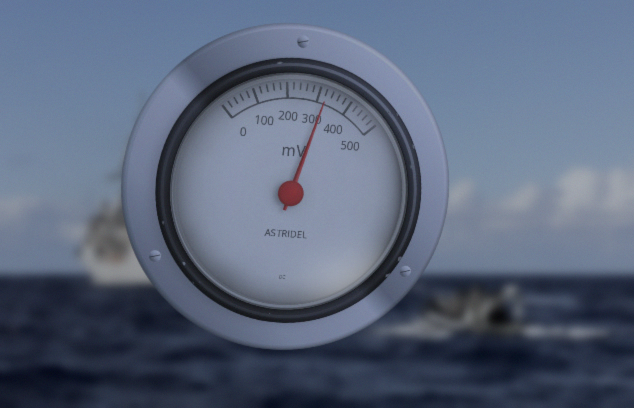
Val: 320 mV
